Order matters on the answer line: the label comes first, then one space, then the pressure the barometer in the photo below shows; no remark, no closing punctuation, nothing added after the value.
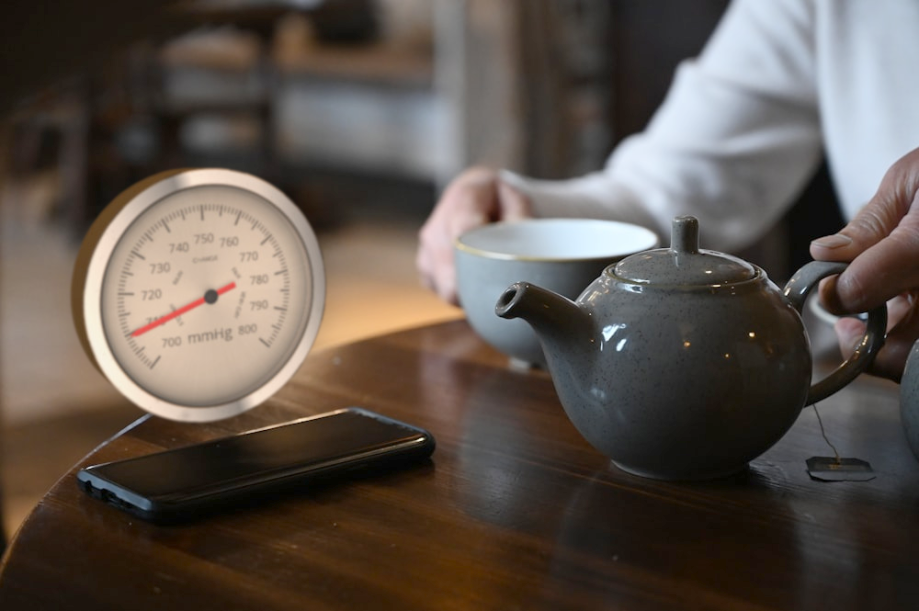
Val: 710 mmHg
